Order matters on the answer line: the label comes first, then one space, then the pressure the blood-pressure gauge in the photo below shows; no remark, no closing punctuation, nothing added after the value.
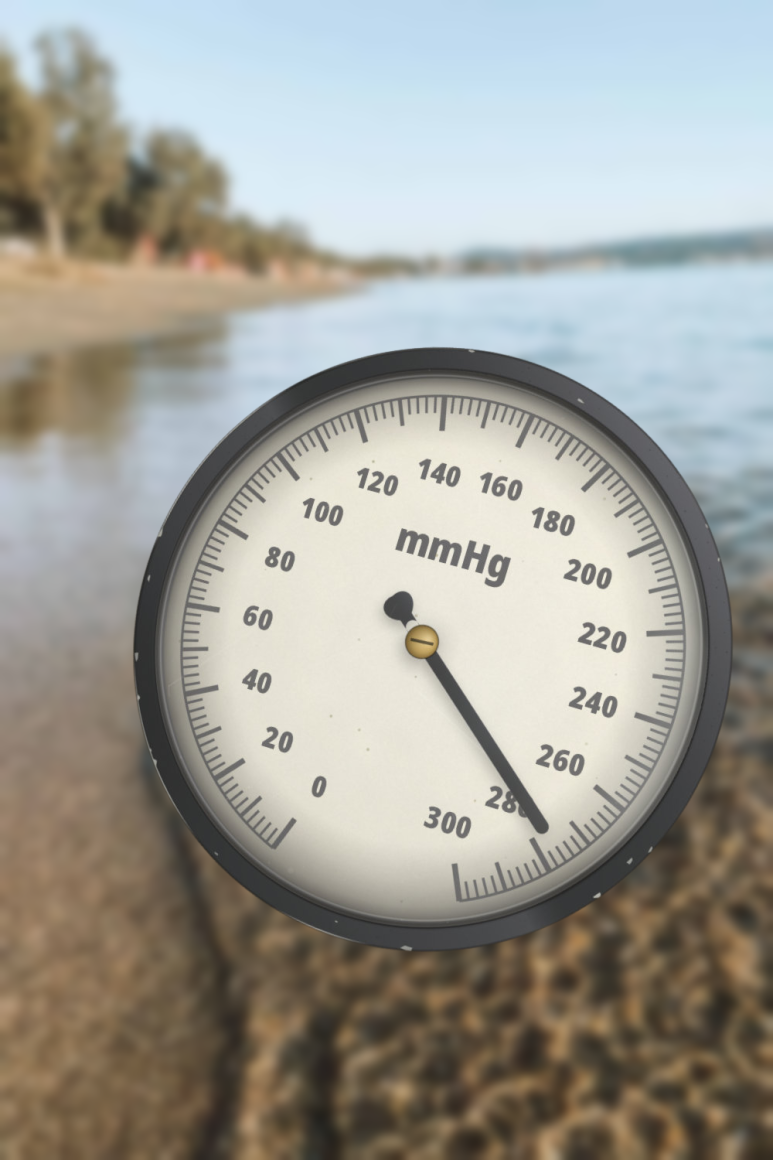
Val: 276 mmHg
